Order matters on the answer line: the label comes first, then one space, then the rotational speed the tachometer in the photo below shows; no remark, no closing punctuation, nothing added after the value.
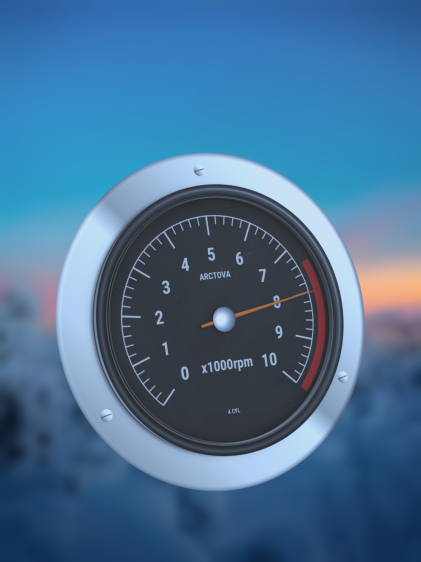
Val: 8000 rpm
